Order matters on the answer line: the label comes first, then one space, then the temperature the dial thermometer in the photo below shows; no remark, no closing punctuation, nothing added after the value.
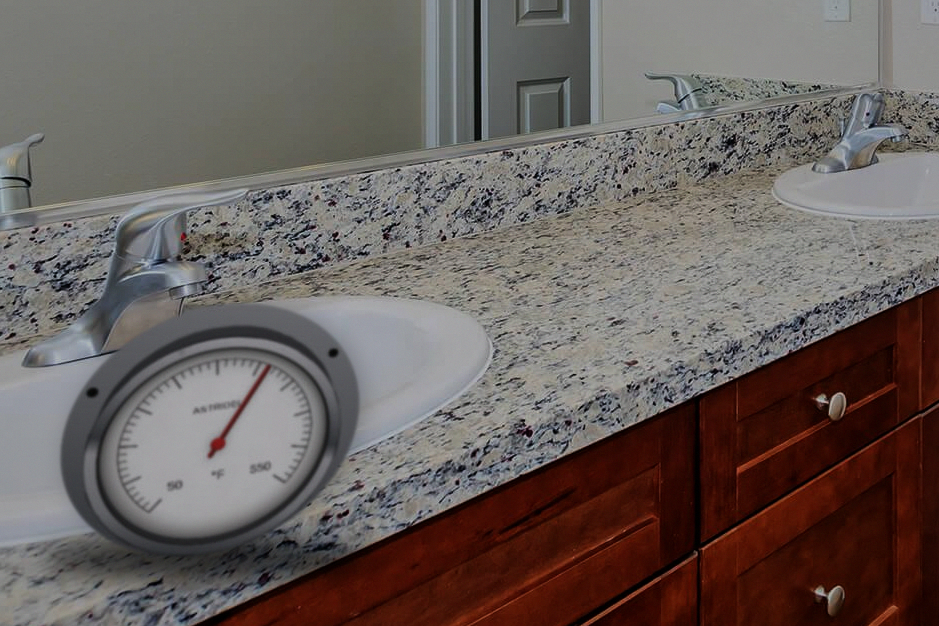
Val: 360 °F
